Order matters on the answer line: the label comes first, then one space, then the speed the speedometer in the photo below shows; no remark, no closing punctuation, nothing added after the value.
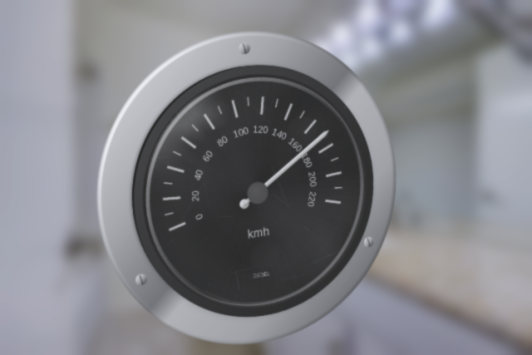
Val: 170 km/h
